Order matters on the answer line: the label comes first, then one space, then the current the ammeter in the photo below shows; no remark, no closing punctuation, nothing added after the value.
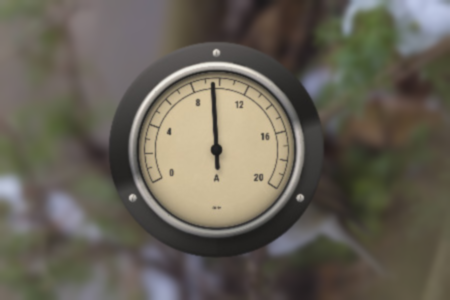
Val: 9.5 A
